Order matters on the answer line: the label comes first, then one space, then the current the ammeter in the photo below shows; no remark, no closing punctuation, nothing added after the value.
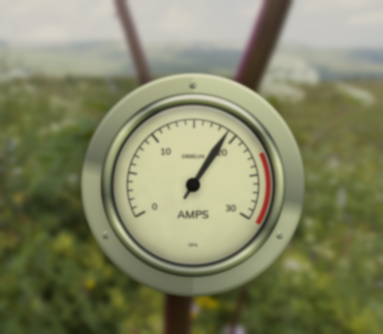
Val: 19 A
